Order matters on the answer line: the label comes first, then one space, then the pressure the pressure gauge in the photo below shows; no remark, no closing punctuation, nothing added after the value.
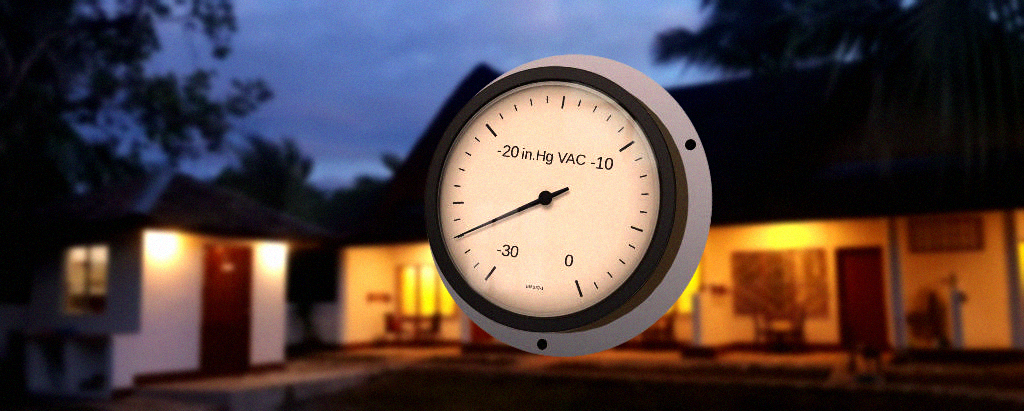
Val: -27 inHg
